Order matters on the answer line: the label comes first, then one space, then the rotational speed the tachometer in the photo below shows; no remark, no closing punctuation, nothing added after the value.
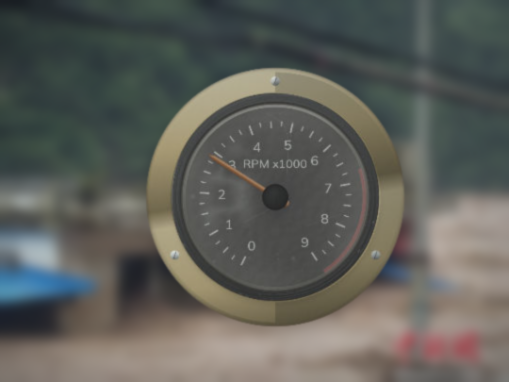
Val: 2875 rpm
